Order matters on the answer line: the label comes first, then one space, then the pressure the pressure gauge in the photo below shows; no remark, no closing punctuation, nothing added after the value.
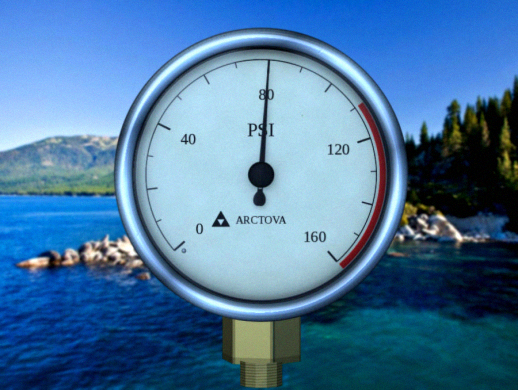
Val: 80 psi
